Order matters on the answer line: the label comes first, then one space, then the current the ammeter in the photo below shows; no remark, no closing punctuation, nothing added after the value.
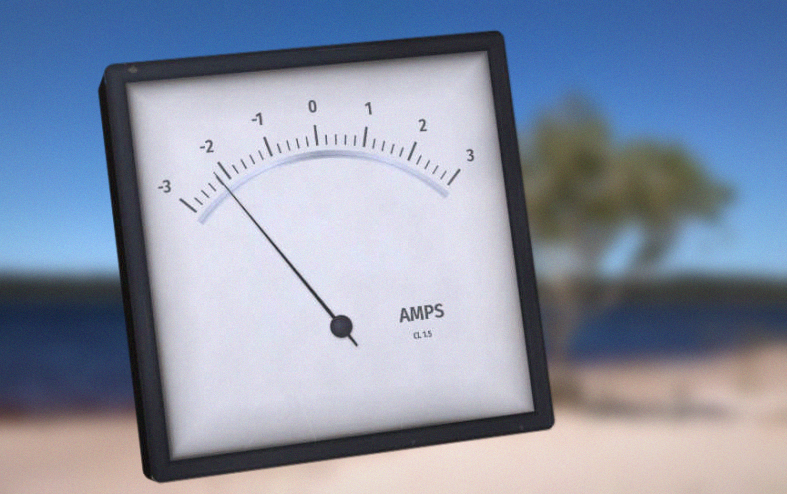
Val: -2.2 A
